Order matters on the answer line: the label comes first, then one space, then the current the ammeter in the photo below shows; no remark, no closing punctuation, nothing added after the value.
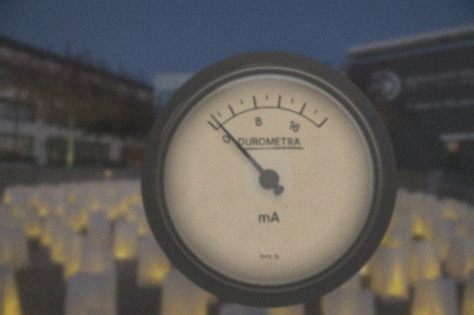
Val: 1 mA
